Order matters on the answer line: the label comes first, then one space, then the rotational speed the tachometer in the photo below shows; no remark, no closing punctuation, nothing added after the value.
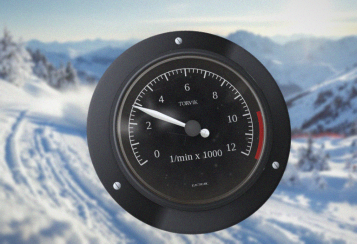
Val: 2800 rpm
